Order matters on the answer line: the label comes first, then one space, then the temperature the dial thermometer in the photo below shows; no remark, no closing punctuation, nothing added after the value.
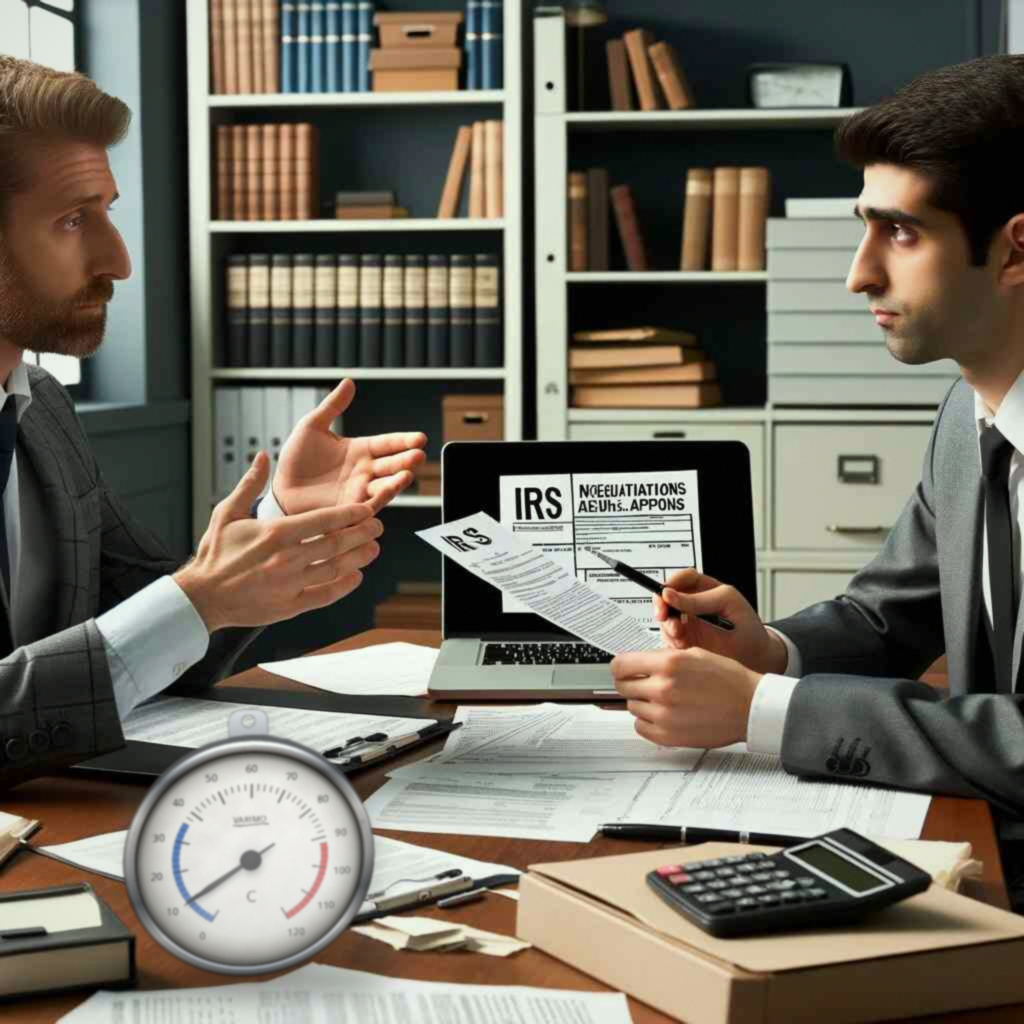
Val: 10 °C
